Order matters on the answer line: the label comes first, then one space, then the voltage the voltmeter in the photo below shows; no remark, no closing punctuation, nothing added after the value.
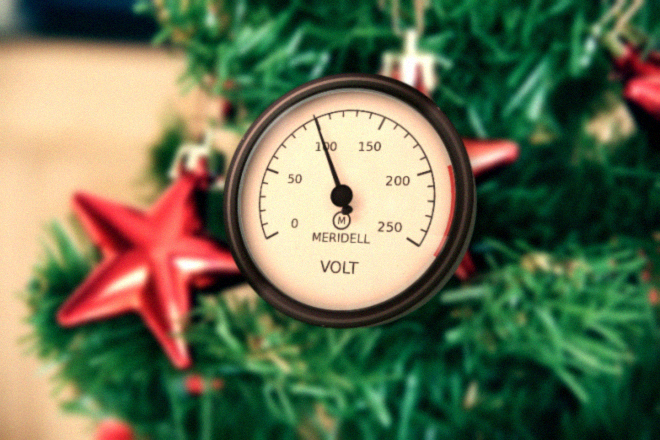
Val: 100 V
